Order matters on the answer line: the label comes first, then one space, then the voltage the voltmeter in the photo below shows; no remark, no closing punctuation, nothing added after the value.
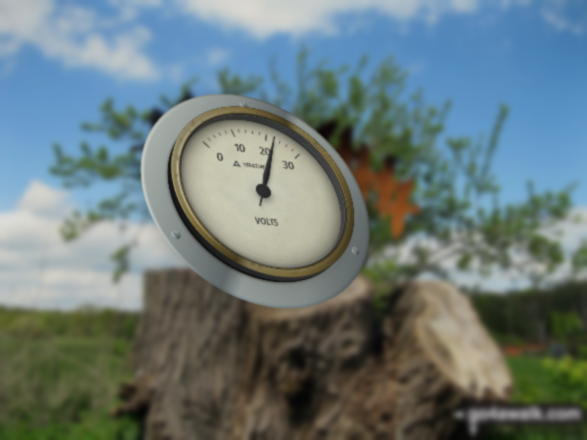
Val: 22 V
